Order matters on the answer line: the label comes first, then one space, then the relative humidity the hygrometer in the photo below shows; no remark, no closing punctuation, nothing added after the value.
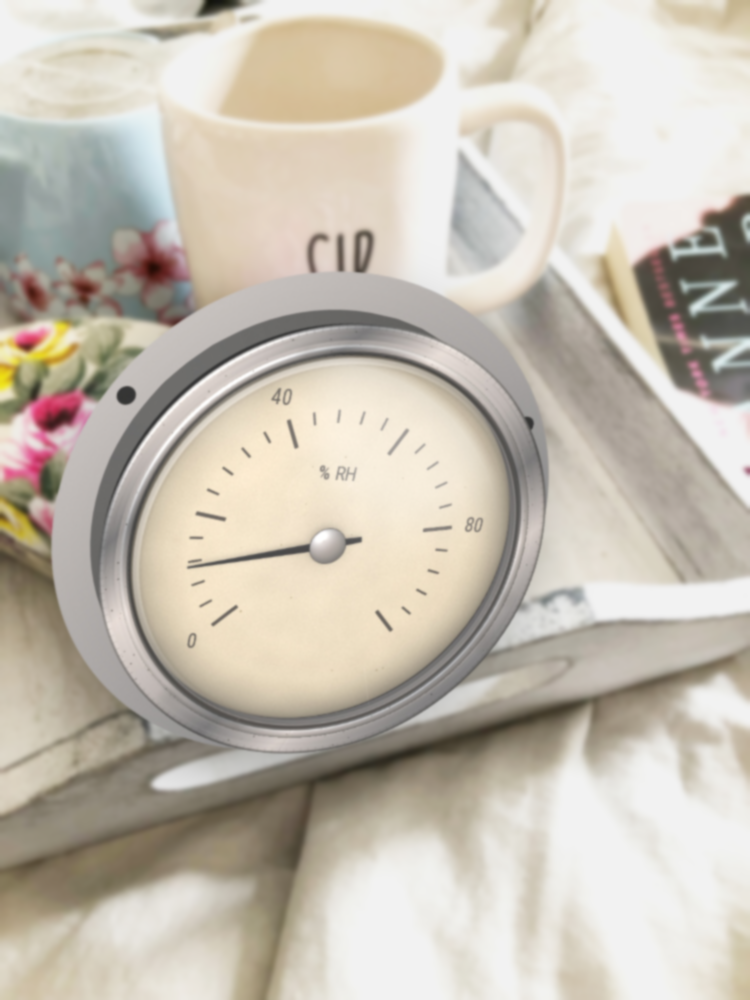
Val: 12 %
